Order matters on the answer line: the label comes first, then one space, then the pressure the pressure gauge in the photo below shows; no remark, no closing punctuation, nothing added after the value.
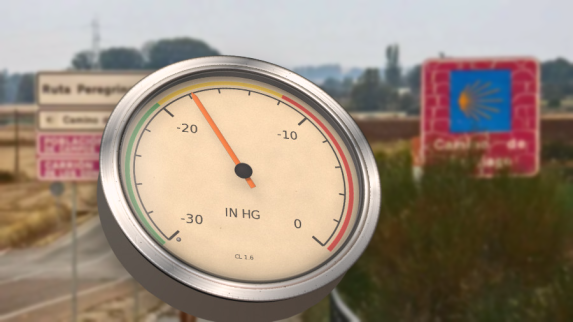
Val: -18 inHg
